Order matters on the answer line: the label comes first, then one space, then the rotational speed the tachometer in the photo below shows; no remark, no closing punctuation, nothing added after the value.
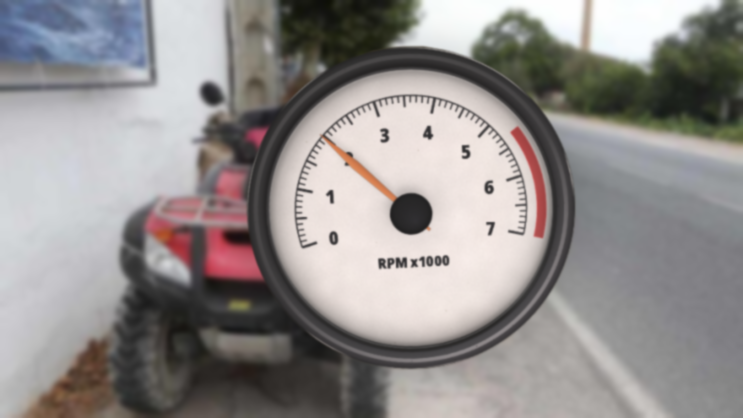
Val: 2000 rpm
